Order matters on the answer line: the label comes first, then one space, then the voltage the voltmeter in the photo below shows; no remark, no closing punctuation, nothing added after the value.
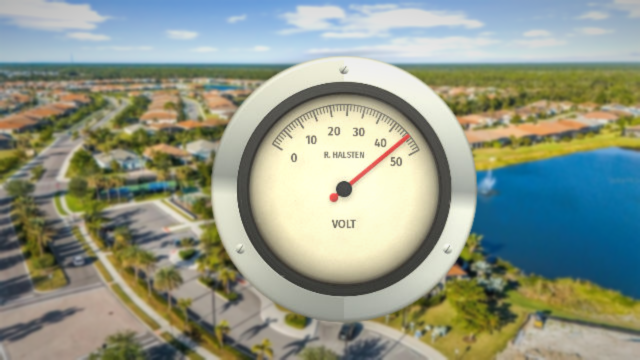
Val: 45 V
